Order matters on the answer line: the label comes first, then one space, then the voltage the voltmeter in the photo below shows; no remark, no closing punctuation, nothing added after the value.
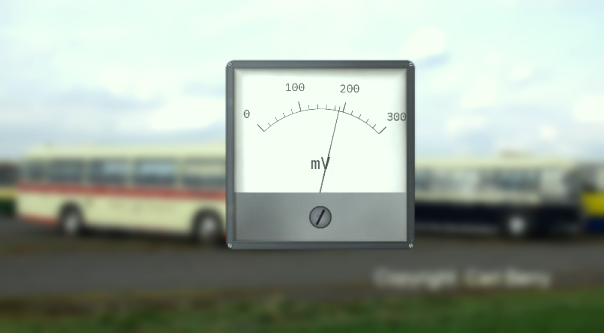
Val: 190 mV
